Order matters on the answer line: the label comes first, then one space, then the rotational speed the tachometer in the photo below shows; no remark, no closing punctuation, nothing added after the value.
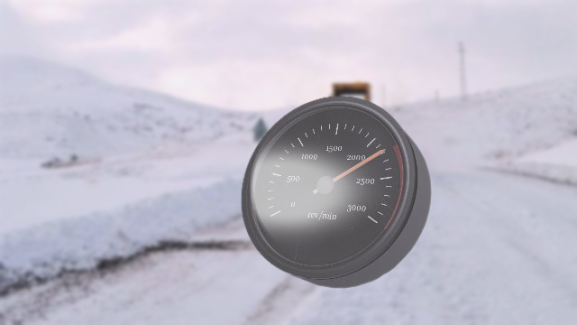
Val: 2200 rpm
